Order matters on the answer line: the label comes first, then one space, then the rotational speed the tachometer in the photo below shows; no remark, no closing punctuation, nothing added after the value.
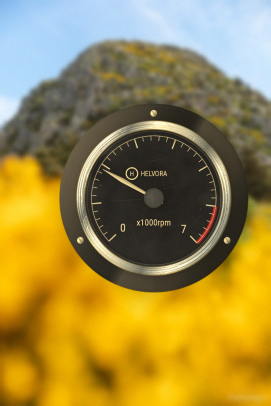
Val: 1900 rpm
